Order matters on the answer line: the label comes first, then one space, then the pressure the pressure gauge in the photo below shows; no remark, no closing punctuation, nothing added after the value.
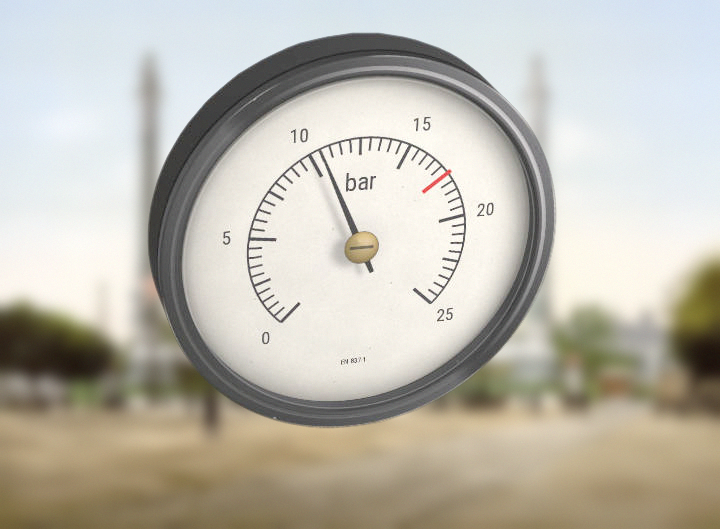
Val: 10.5 bar
